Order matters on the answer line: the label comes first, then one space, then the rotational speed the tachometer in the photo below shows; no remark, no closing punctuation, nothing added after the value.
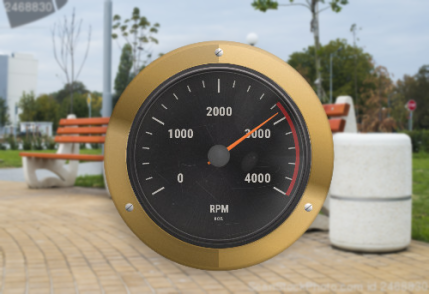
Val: 2900 rpm
